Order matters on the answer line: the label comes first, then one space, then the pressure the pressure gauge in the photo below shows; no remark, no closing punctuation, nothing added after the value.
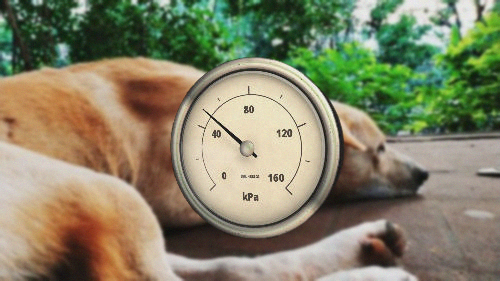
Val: 50 kPa
